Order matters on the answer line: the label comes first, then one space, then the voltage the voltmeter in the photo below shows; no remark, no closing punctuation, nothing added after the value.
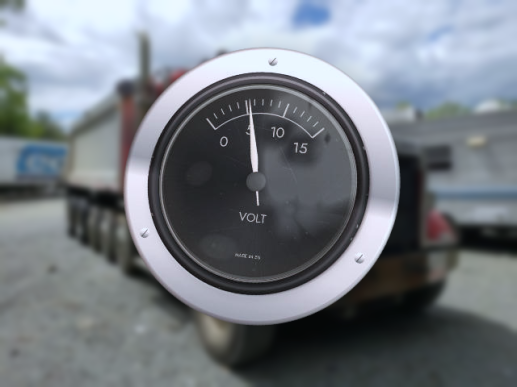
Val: 5.5 V
